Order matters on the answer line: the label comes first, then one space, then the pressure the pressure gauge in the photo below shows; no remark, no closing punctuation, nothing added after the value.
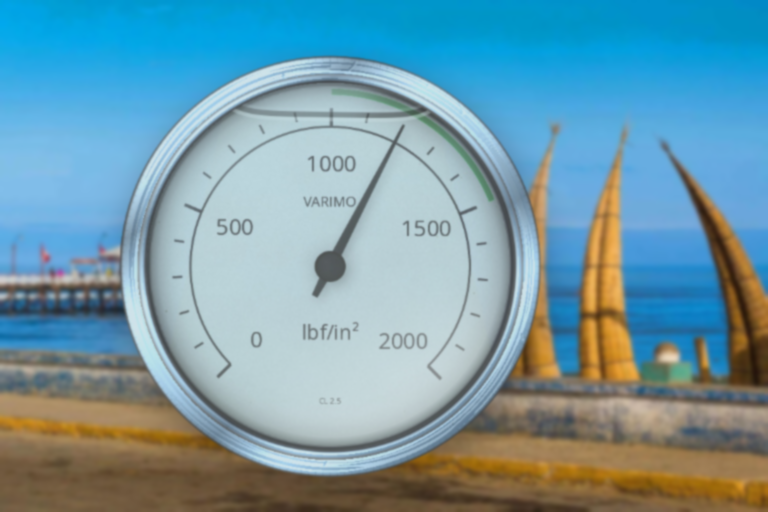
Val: 1200 psi
